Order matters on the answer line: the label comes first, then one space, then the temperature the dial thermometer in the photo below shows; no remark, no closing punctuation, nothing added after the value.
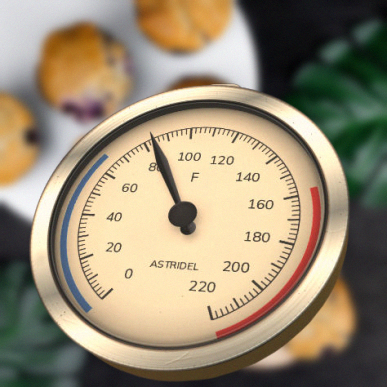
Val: 84 °F
